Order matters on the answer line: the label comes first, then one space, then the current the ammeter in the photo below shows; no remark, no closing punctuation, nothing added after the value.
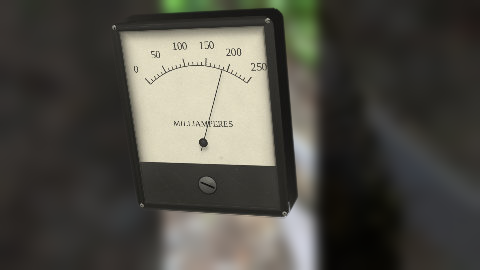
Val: 190 mA
